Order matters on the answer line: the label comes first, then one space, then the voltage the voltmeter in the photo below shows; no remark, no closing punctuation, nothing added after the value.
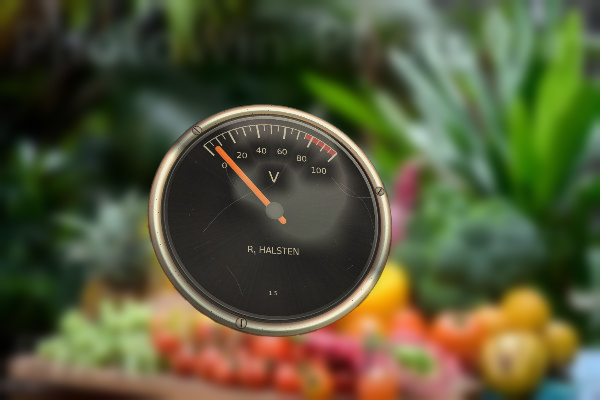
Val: 5 V
